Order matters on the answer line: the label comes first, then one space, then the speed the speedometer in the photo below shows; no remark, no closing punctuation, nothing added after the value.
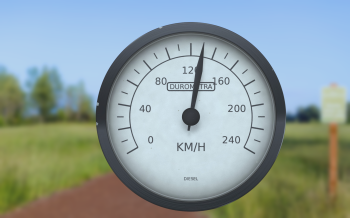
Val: 130 km/h
